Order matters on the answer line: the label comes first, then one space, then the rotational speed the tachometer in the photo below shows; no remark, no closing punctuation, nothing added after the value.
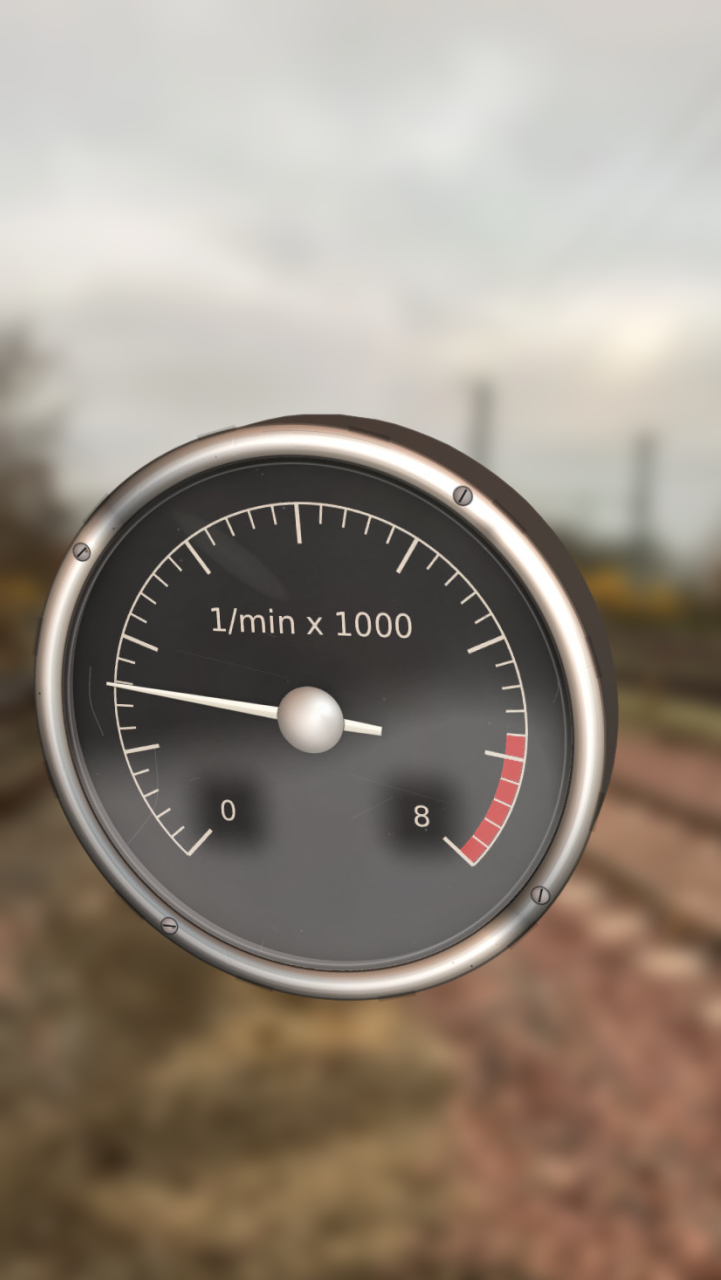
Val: 1600 rpm
